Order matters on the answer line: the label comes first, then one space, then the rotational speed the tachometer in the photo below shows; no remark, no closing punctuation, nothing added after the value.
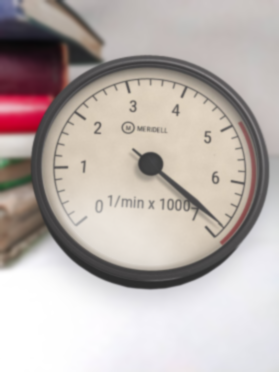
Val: 6800 rpm
